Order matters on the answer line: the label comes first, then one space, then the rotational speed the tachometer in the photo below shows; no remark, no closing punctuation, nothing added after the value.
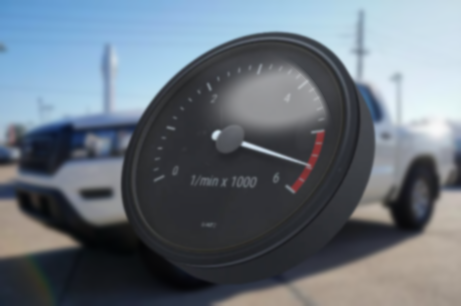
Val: 5600 rpm
